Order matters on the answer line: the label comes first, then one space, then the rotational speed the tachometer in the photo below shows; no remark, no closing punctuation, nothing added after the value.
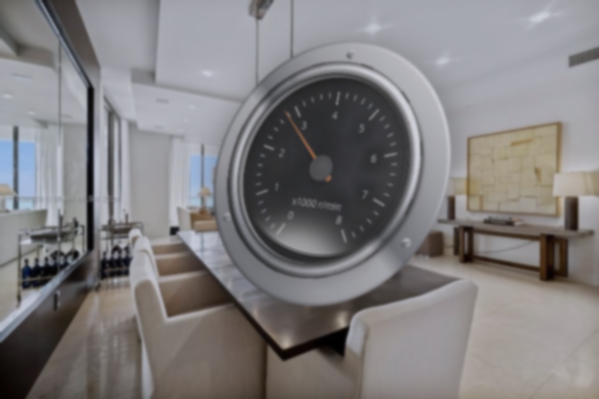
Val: 2800 rpm
